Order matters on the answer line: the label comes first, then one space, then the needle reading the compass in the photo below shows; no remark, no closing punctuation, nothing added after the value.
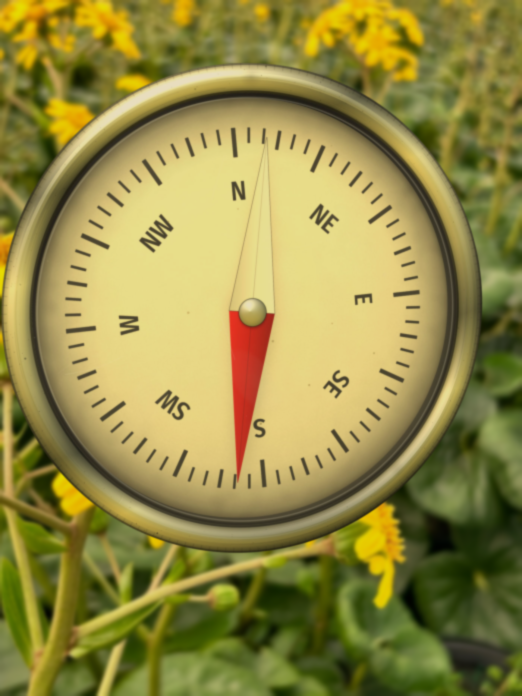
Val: 190 °
